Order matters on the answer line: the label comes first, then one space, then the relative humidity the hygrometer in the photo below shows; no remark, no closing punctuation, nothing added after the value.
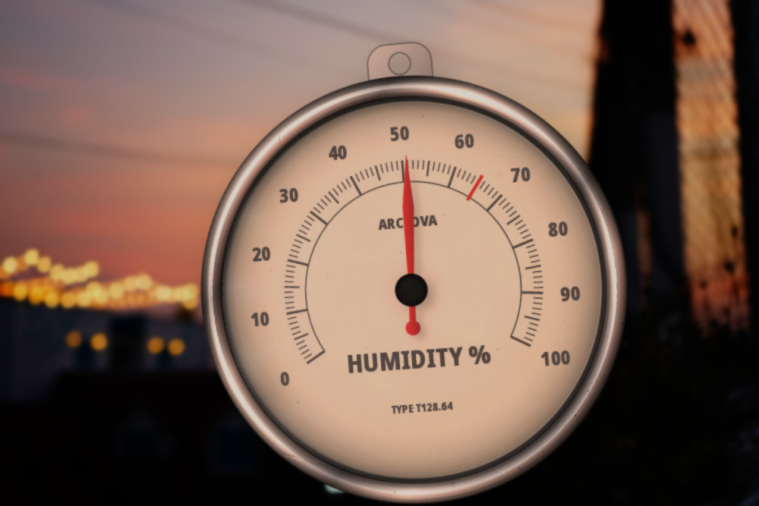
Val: 51 %
